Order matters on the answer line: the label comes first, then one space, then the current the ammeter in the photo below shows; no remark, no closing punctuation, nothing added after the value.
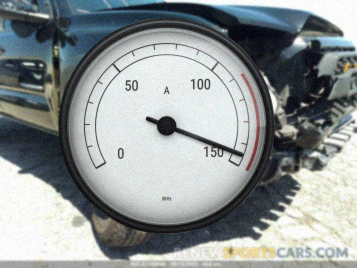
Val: 145 A
